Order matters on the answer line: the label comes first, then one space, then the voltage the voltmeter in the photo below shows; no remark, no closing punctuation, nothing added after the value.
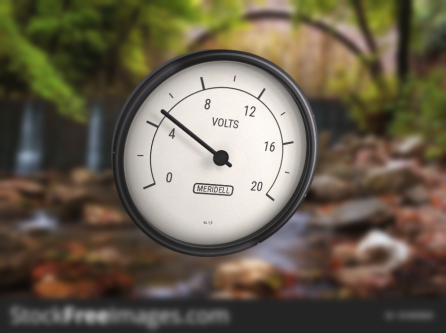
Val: 5 V
